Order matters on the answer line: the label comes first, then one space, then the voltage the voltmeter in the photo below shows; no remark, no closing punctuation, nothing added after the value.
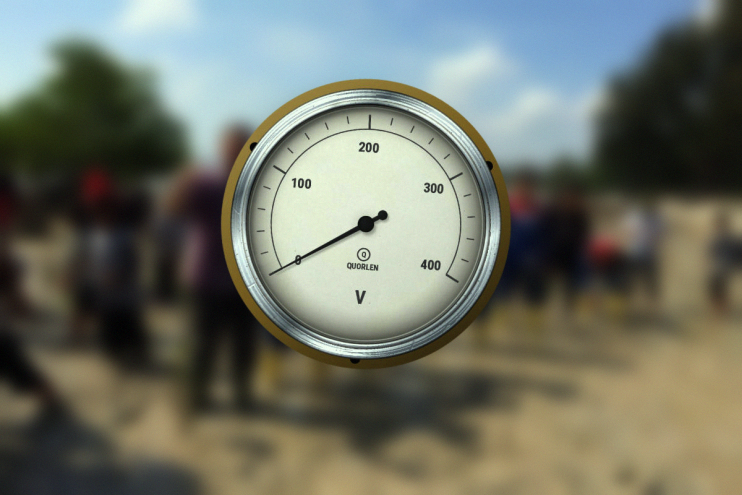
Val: 0 V
